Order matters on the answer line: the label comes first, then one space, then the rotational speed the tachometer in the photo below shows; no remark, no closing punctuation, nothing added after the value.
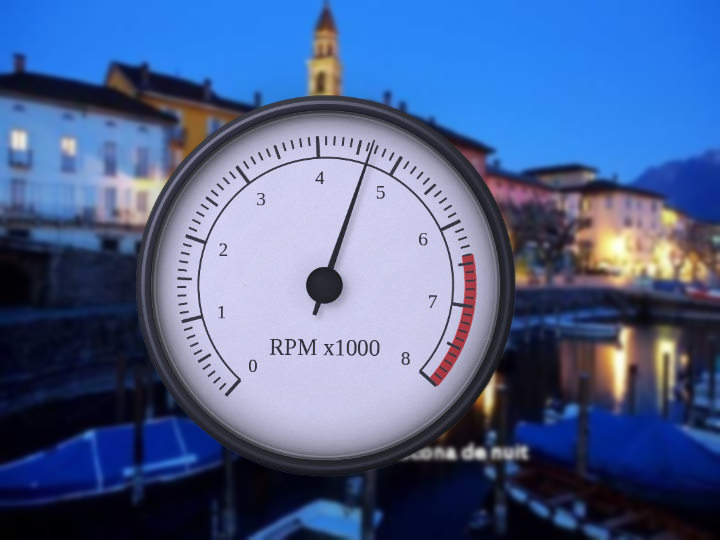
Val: 4650 rpm
